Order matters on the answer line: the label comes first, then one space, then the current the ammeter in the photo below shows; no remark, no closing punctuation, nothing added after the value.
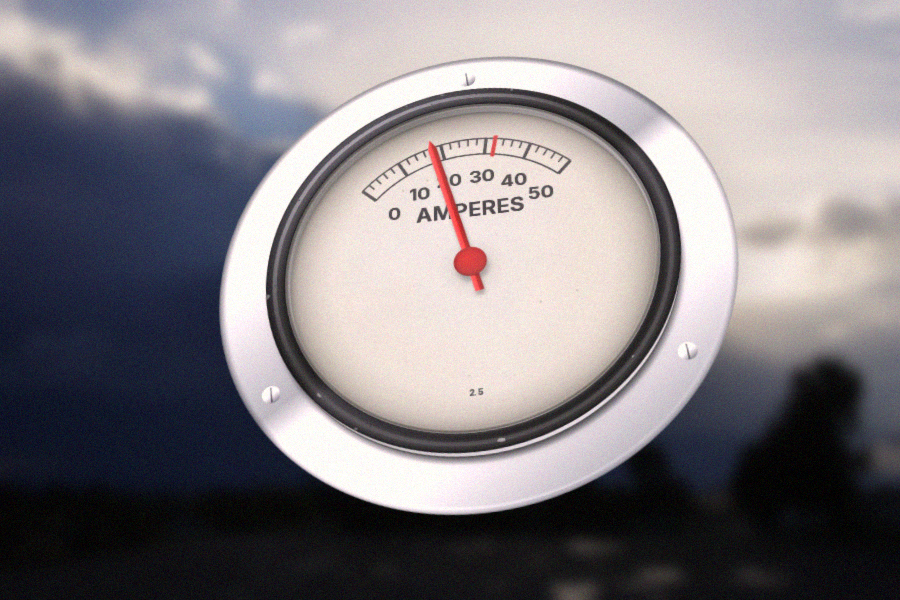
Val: 18 A
